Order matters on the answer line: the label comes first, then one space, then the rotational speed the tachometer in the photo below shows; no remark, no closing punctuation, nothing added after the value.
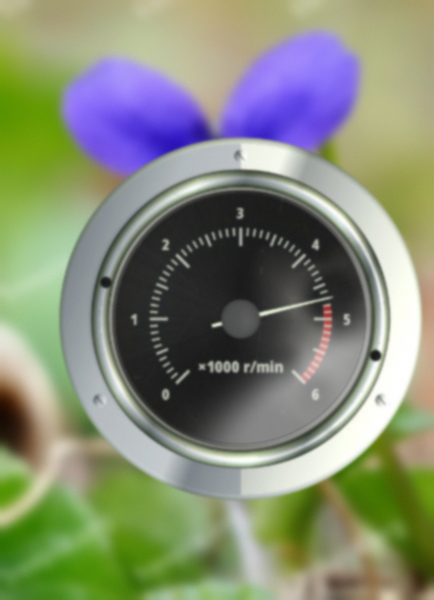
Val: 4700 rpm
